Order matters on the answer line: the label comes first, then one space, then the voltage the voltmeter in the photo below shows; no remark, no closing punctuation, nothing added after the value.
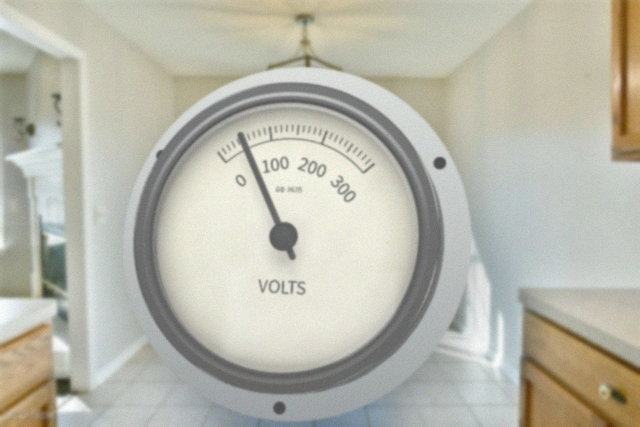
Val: 50 V
